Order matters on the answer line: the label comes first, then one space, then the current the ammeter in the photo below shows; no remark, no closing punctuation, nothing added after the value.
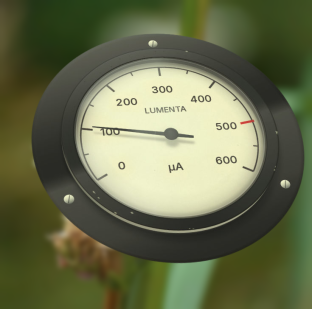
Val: 100 µA
